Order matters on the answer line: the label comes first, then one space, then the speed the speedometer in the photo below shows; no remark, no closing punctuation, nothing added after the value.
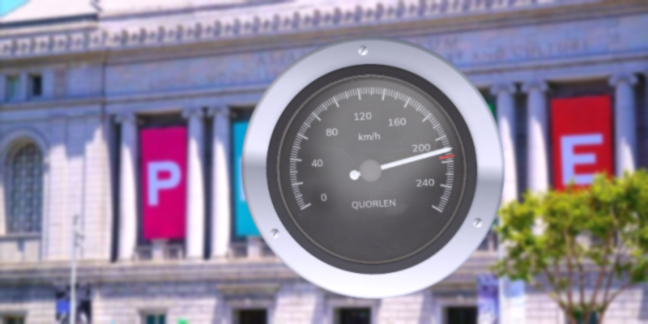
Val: 210 km/h
